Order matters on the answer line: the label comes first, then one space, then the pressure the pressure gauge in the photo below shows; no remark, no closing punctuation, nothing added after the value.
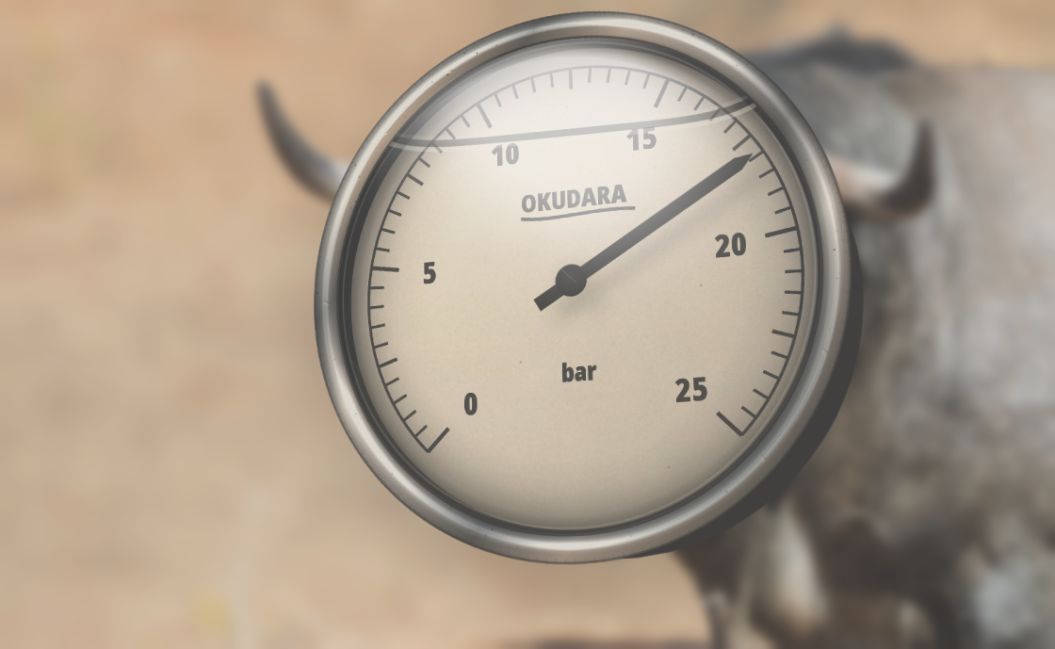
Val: 18 bar
